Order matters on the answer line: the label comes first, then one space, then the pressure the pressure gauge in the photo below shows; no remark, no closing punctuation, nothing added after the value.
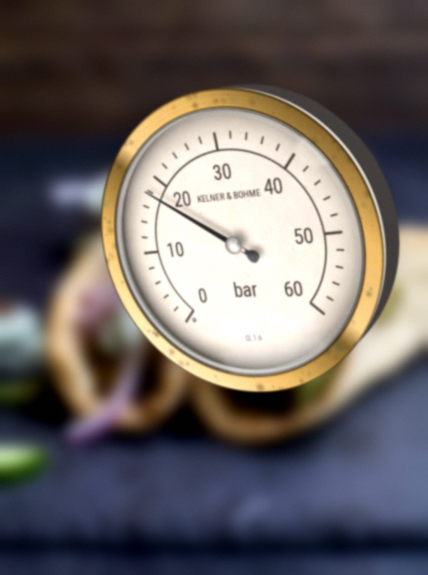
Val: 18 bar
